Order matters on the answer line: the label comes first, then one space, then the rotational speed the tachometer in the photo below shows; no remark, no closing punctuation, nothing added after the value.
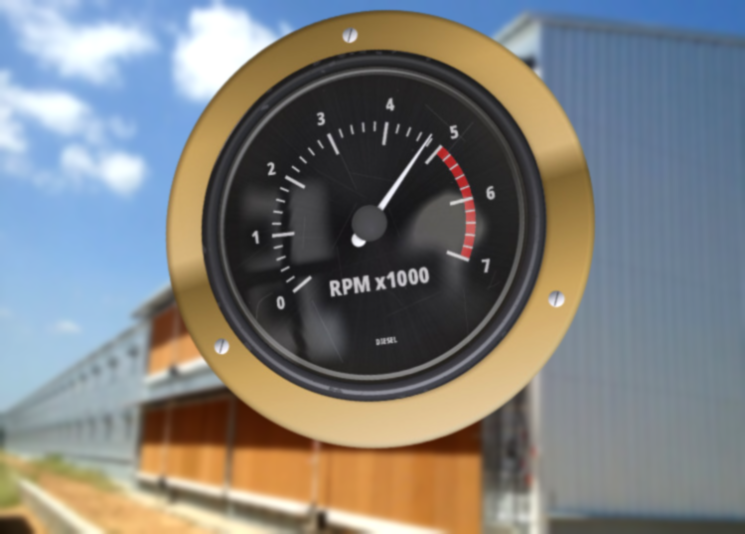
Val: 4800 rpm
